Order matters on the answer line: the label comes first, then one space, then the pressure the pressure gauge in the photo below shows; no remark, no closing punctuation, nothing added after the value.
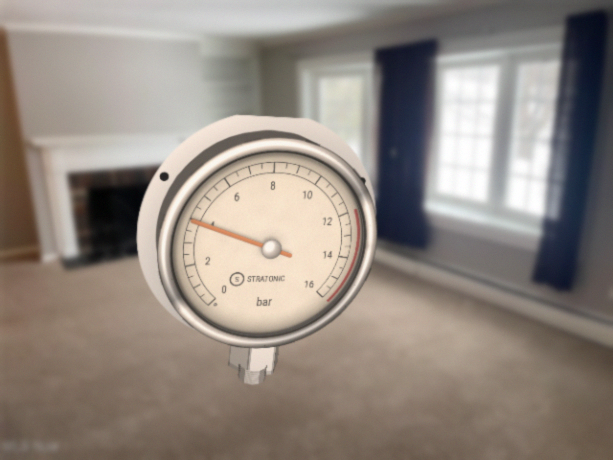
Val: 4 bar
